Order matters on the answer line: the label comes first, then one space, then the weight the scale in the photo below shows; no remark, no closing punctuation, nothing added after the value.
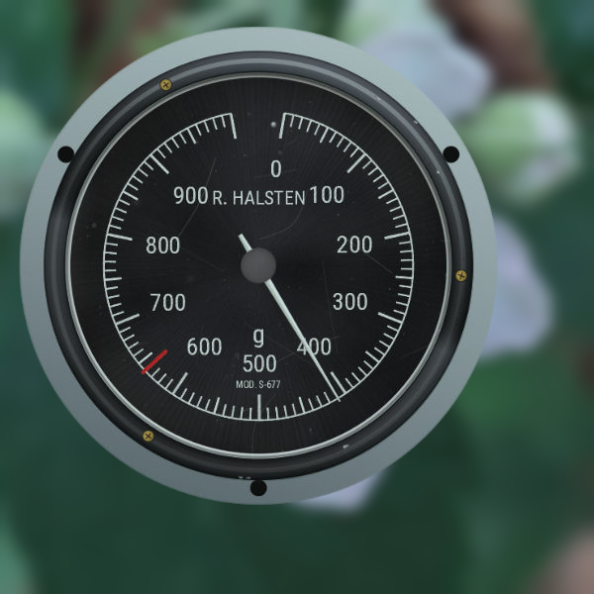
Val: 410 g
